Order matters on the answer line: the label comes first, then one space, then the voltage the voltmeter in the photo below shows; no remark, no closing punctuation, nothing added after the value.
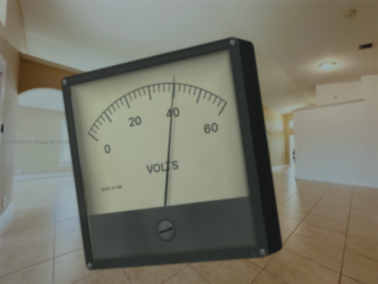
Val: 40 V
